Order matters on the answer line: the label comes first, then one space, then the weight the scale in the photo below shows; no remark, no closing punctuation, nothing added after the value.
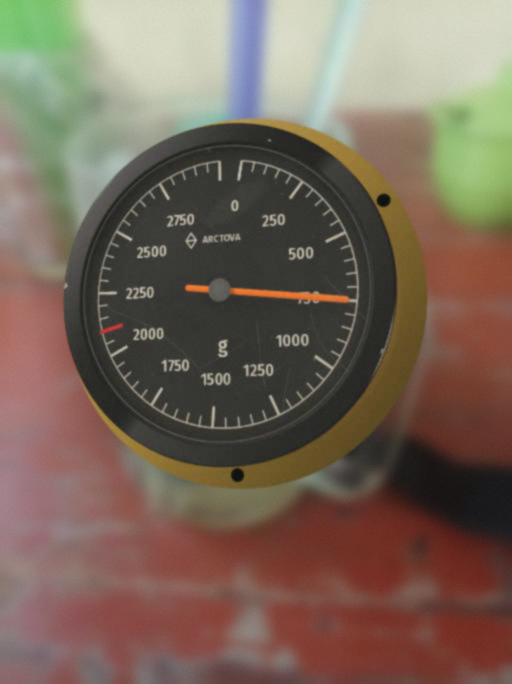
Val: 750 g
